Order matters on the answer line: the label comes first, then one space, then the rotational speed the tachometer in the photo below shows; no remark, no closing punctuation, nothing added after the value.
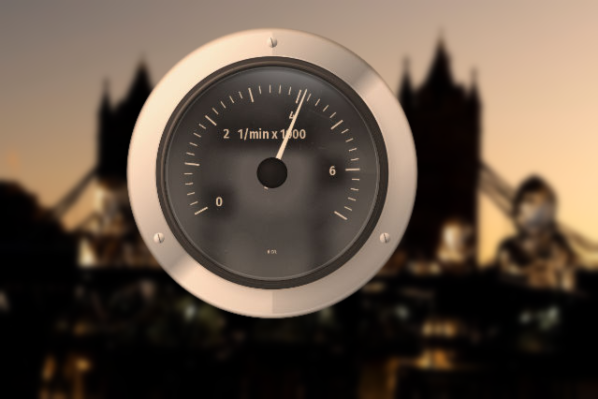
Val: 4100 rpm
